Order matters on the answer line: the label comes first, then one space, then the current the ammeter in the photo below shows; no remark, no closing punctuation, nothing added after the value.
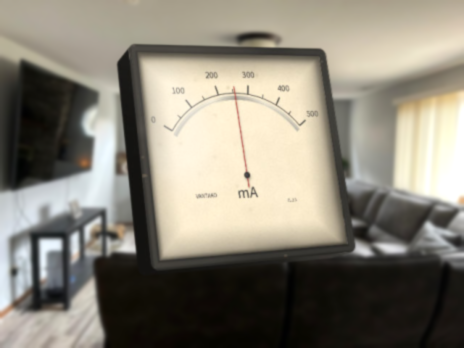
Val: 250 mA
